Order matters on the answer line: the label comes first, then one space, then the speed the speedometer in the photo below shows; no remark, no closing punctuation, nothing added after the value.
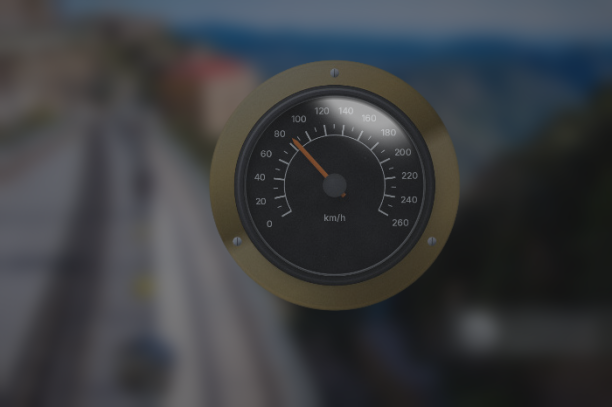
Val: 85 km/h
